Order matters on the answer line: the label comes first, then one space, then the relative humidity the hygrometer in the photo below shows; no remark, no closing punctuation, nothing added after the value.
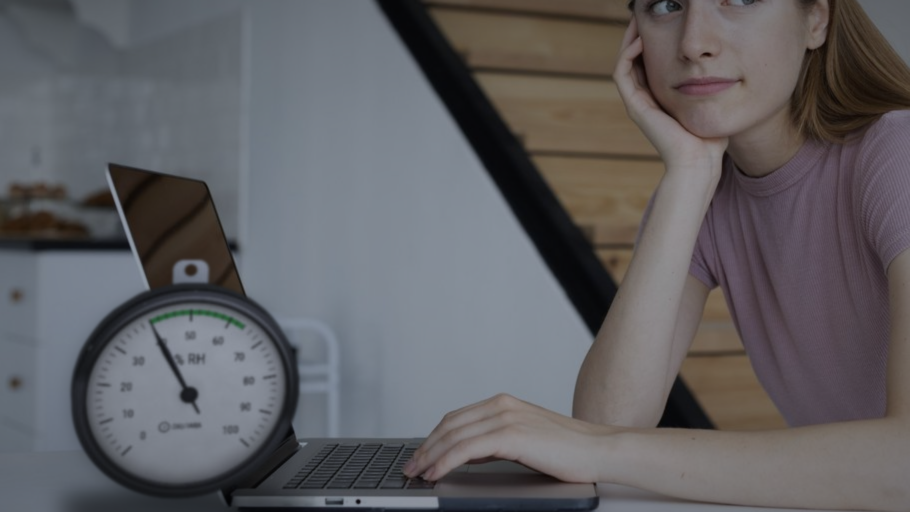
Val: 40 %
